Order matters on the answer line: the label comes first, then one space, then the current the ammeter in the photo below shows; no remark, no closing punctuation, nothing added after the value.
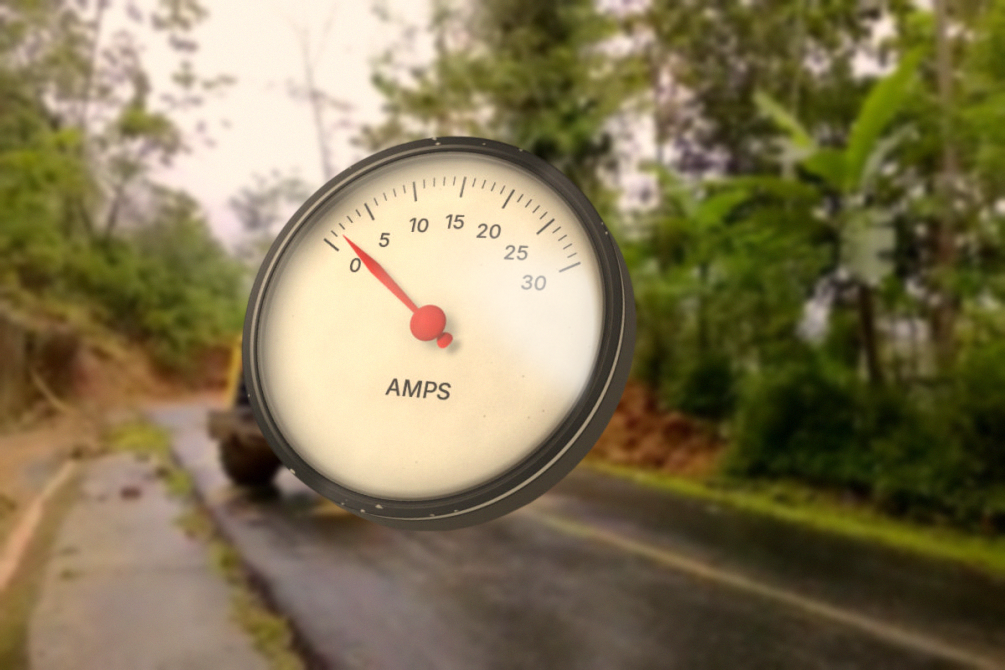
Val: 1.5 A
